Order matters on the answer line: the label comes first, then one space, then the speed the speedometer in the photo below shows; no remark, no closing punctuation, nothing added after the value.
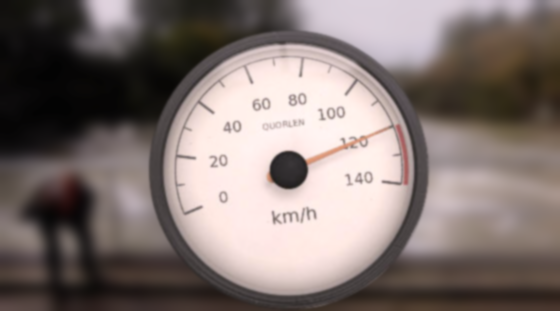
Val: 120 km/h
